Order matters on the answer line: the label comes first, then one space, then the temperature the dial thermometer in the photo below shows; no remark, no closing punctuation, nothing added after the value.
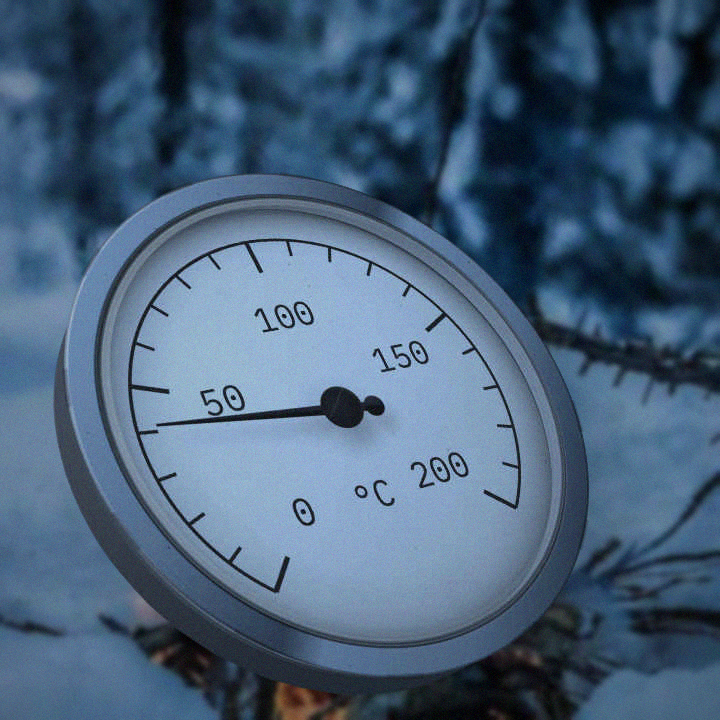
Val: 40 °C
